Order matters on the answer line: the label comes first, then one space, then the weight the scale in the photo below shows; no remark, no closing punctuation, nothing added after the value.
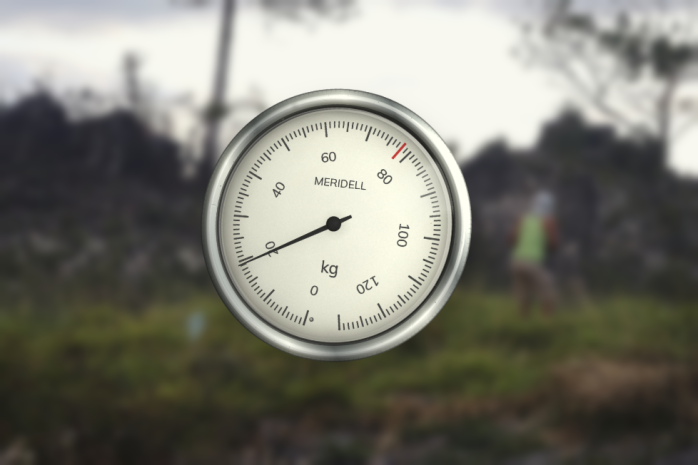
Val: 19 kg
